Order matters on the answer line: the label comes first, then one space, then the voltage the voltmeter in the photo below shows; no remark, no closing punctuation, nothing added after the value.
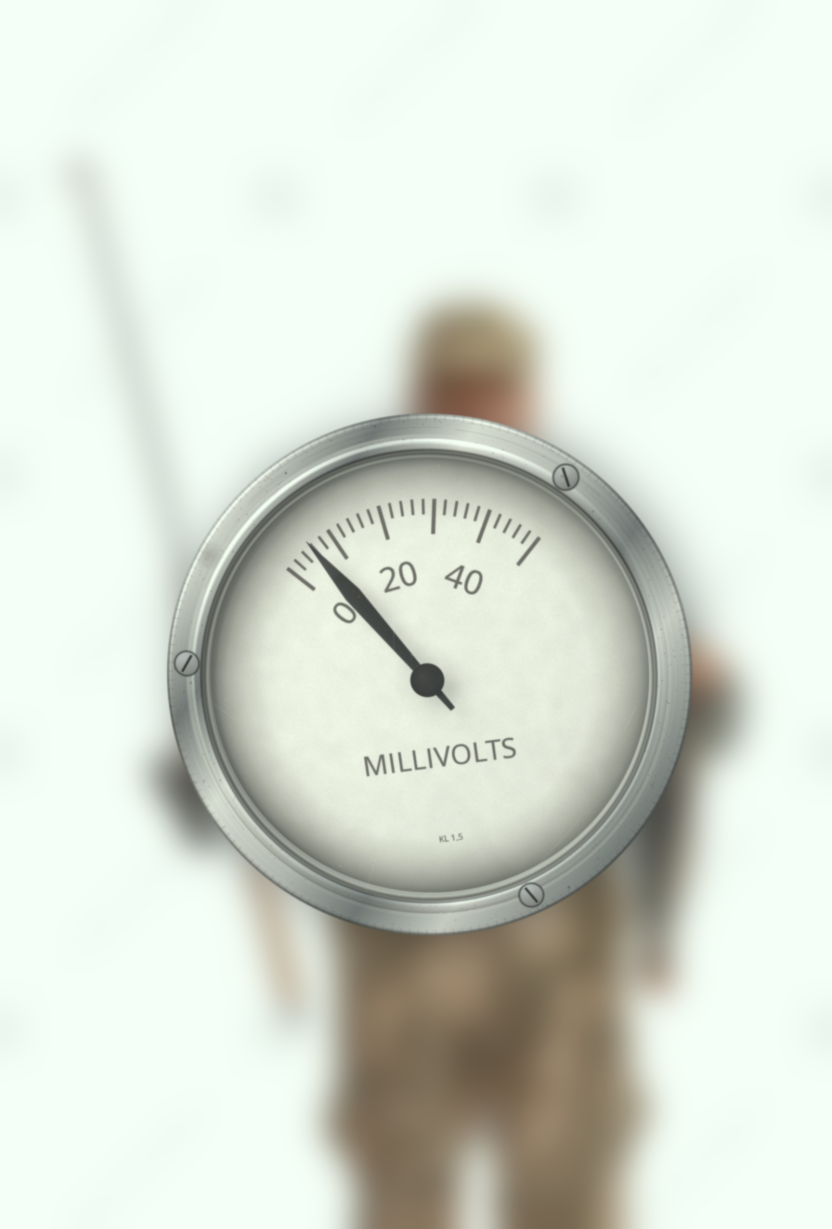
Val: 6 mV
